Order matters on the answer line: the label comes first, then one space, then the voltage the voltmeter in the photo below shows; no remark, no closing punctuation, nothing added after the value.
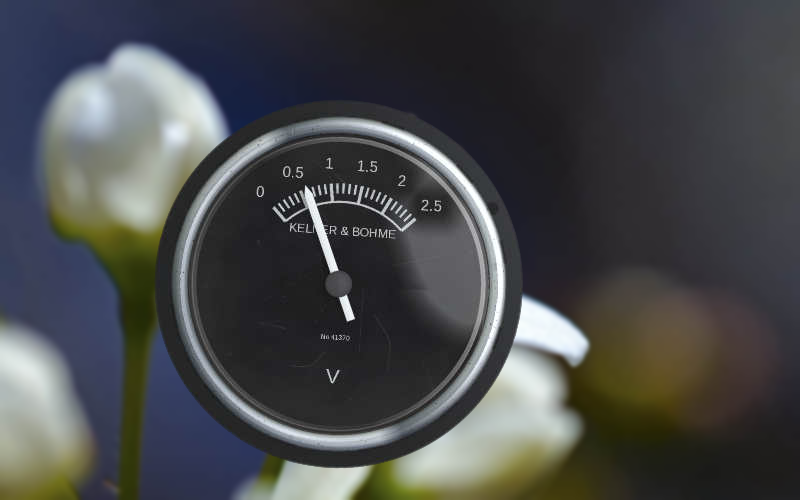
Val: 0.6 V
